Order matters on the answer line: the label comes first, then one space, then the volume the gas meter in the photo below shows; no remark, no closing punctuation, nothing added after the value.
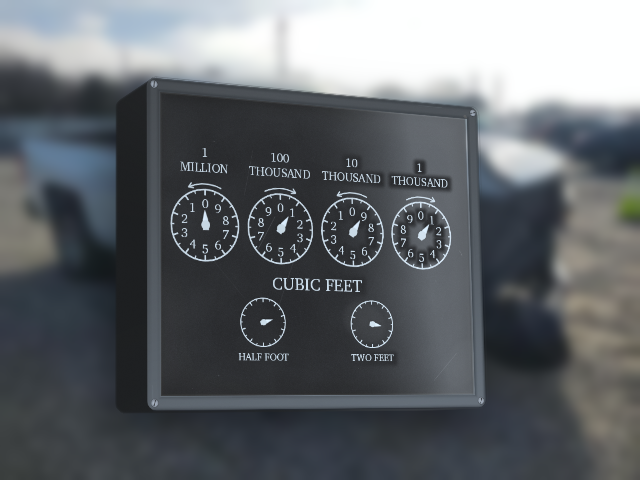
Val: 9100 ft³
